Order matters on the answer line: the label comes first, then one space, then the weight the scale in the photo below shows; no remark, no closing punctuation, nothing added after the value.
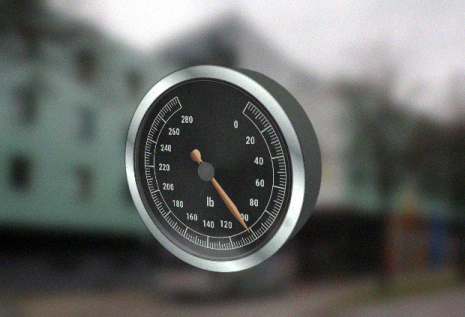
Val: 100 lb
